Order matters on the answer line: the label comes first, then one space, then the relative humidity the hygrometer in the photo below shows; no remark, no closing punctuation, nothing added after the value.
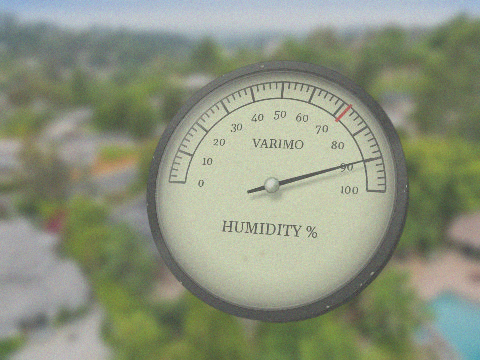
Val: 90 %
